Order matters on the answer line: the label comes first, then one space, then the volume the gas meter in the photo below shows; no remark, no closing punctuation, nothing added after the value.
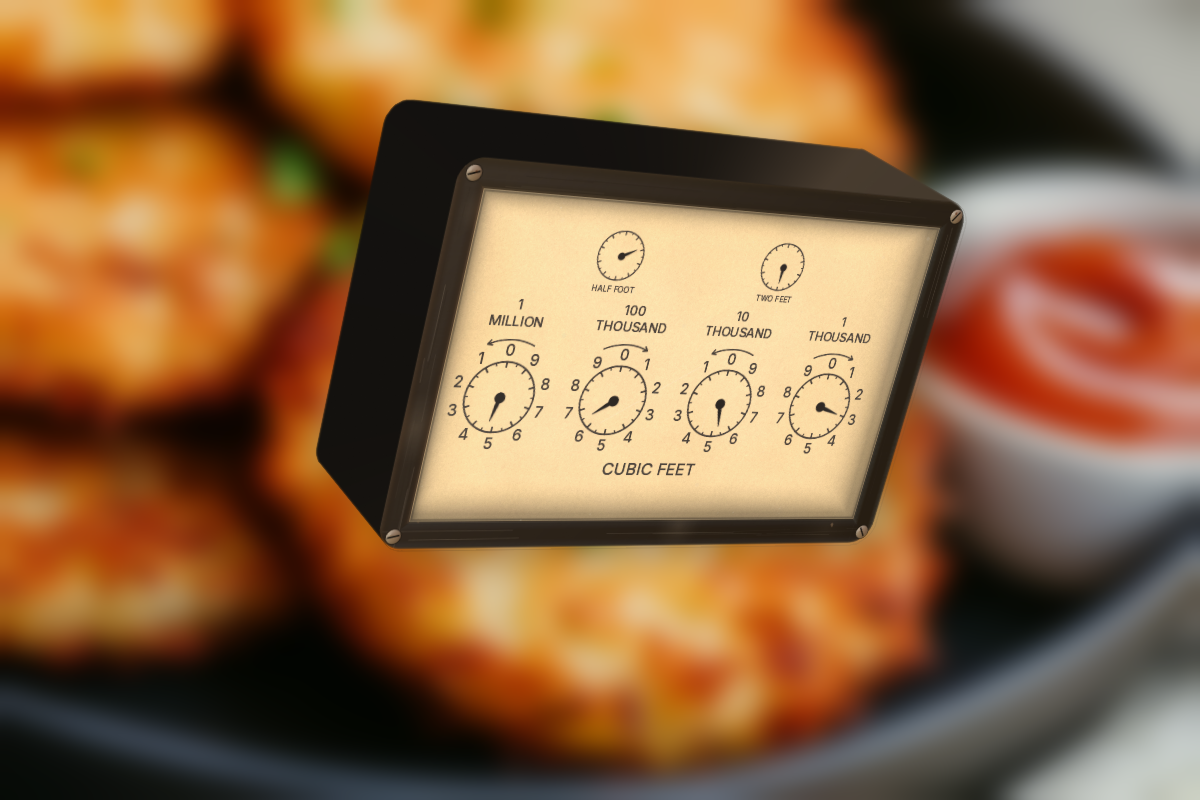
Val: 465300 ft³
